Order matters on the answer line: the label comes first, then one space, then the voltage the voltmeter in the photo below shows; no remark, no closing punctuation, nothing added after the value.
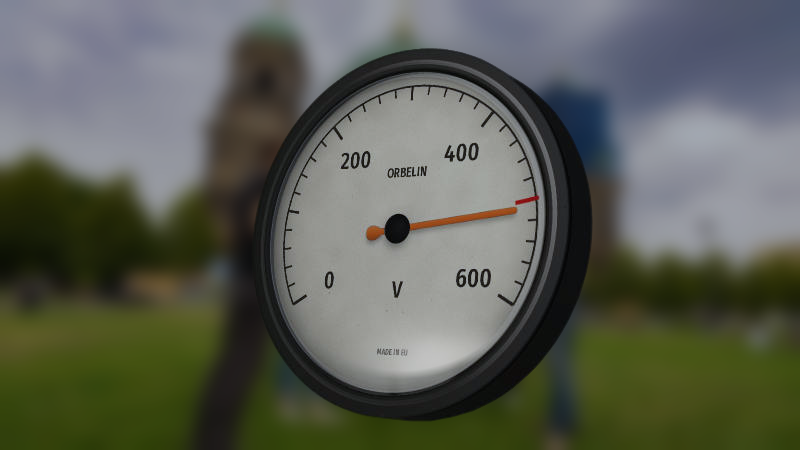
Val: 510 V
